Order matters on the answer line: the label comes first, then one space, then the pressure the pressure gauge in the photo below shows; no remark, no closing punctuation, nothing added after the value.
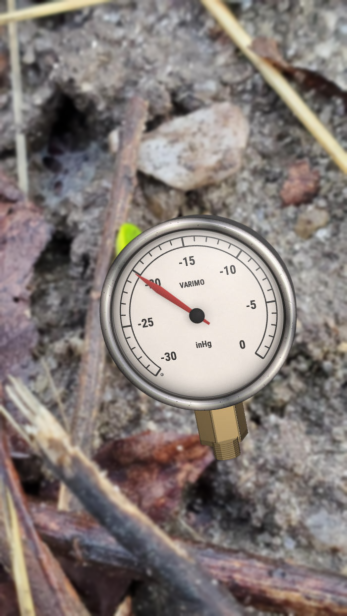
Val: -20 inHg
